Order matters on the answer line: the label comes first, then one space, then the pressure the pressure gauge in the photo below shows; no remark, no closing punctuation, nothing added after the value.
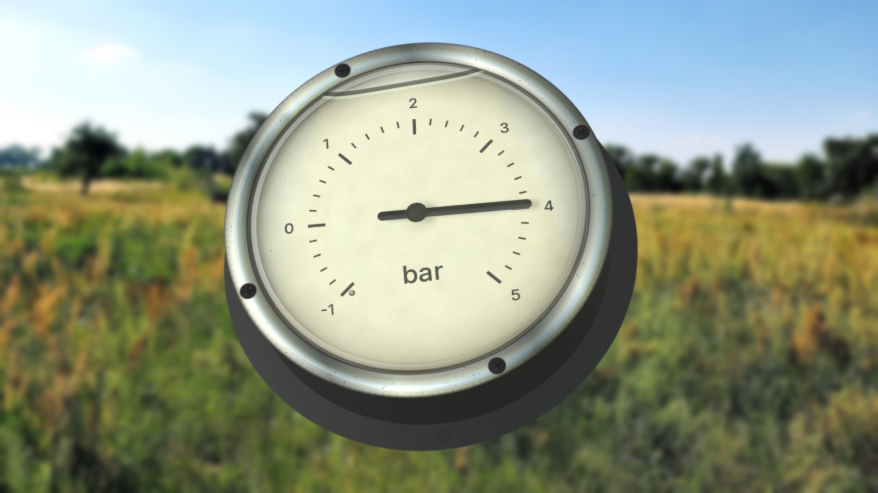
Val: 4 bar
